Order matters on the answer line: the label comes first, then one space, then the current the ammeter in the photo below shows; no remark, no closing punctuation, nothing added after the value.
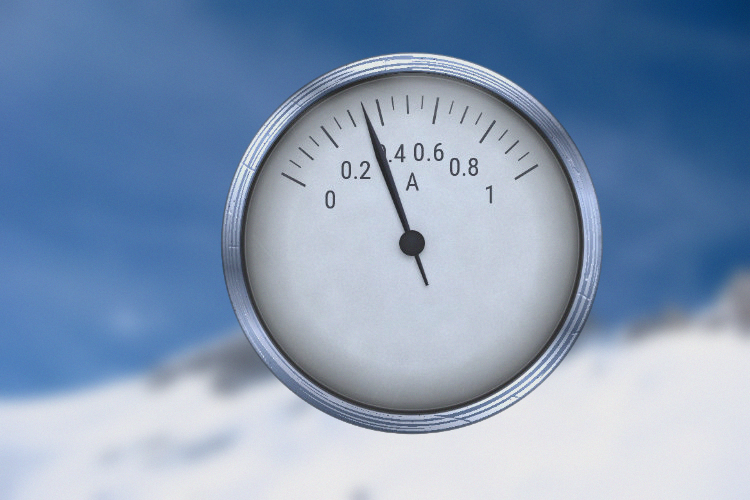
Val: 0.35 A
